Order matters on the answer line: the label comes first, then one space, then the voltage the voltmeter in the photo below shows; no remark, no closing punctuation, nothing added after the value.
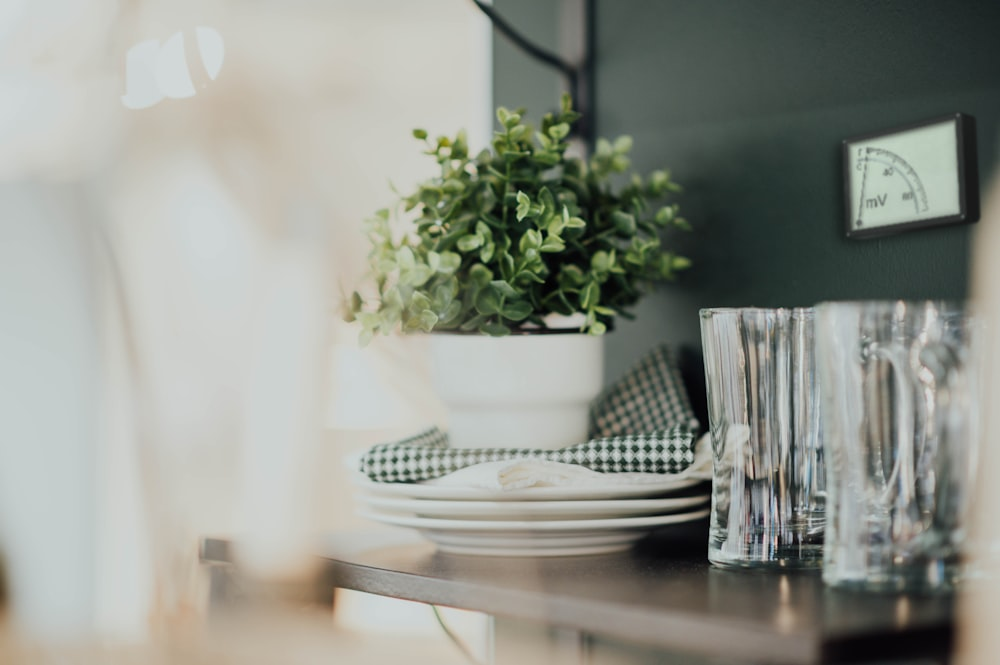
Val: 10 mV
